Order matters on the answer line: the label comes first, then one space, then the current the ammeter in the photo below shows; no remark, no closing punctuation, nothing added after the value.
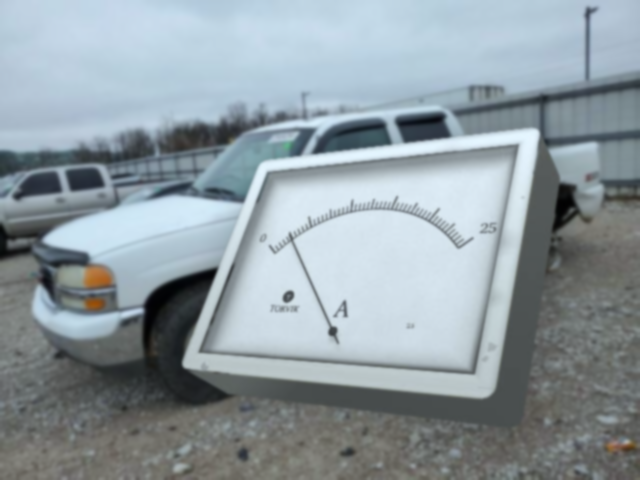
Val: 2.5 A
